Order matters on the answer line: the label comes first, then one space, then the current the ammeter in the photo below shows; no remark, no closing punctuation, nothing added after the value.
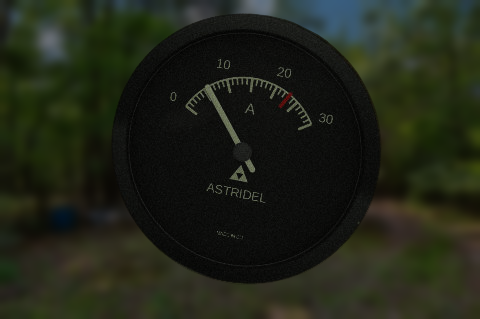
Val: 6 A
